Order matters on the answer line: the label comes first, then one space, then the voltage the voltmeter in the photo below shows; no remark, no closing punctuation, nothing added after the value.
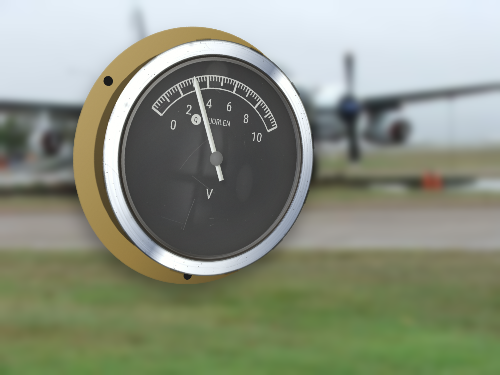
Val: 3 V
